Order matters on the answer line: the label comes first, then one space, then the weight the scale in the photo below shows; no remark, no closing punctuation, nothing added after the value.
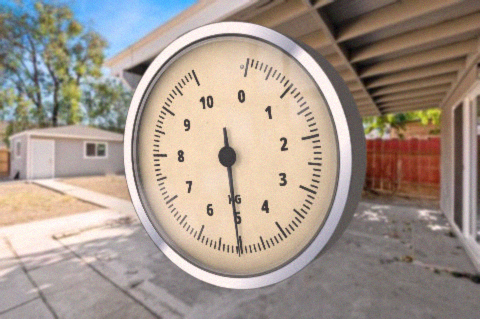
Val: 5 kg
